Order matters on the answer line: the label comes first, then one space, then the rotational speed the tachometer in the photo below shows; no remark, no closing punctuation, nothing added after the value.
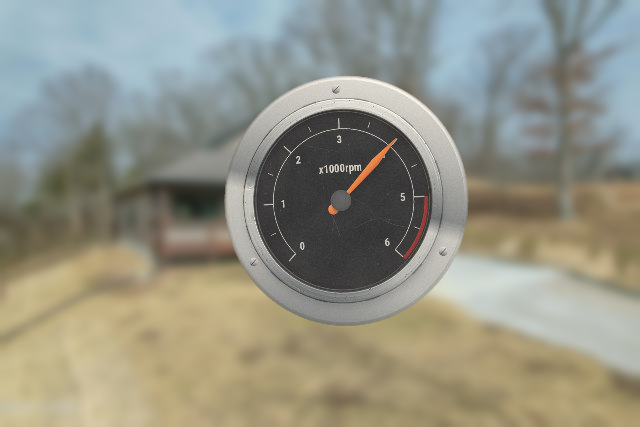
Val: 4000 rpm
